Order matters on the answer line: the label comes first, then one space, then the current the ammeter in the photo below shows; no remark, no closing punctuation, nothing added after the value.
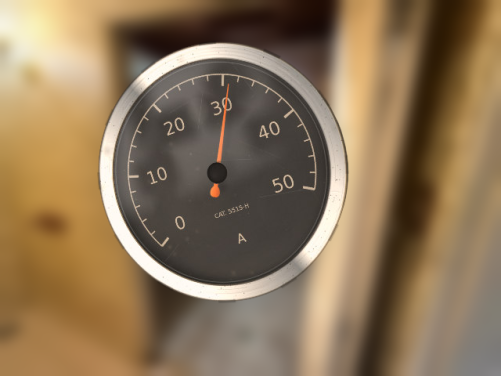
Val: 31 A
